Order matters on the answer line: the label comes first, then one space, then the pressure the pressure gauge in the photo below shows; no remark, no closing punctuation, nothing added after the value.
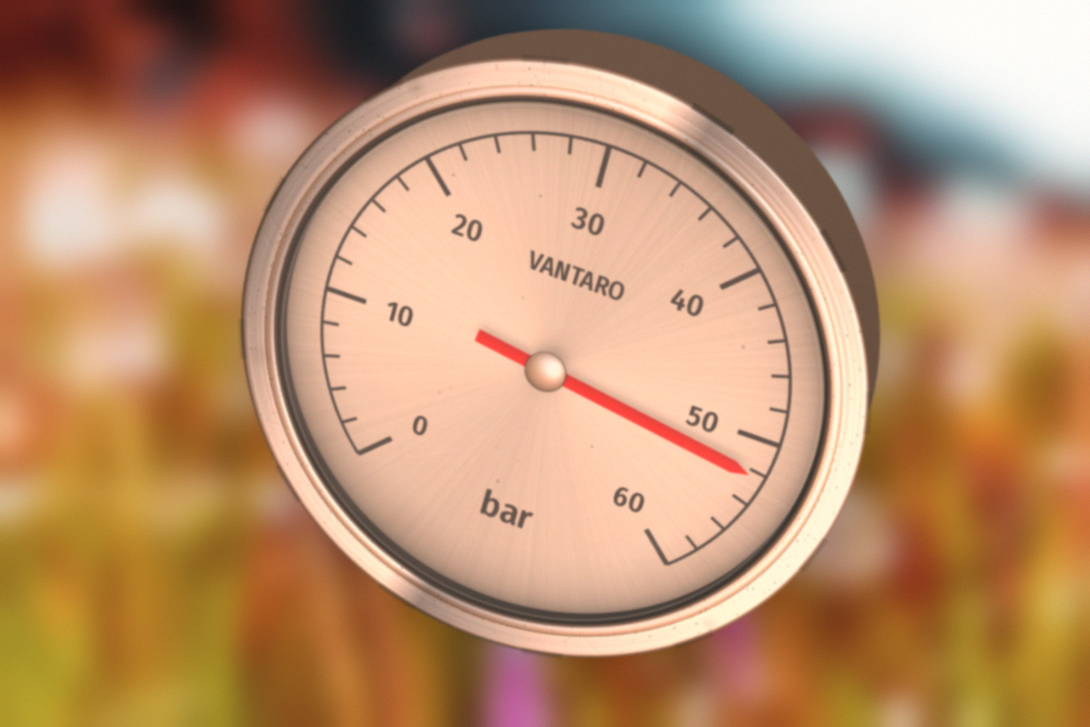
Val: 52 bar
